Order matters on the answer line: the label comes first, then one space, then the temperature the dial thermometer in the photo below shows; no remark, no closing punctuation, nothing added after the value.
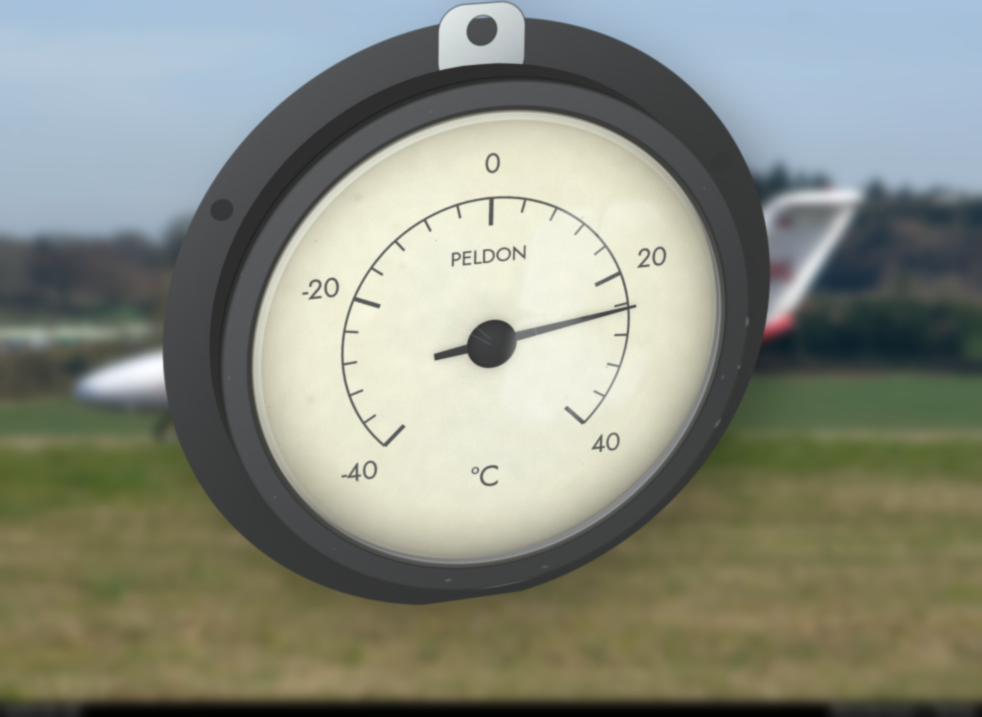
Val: 24 °C
